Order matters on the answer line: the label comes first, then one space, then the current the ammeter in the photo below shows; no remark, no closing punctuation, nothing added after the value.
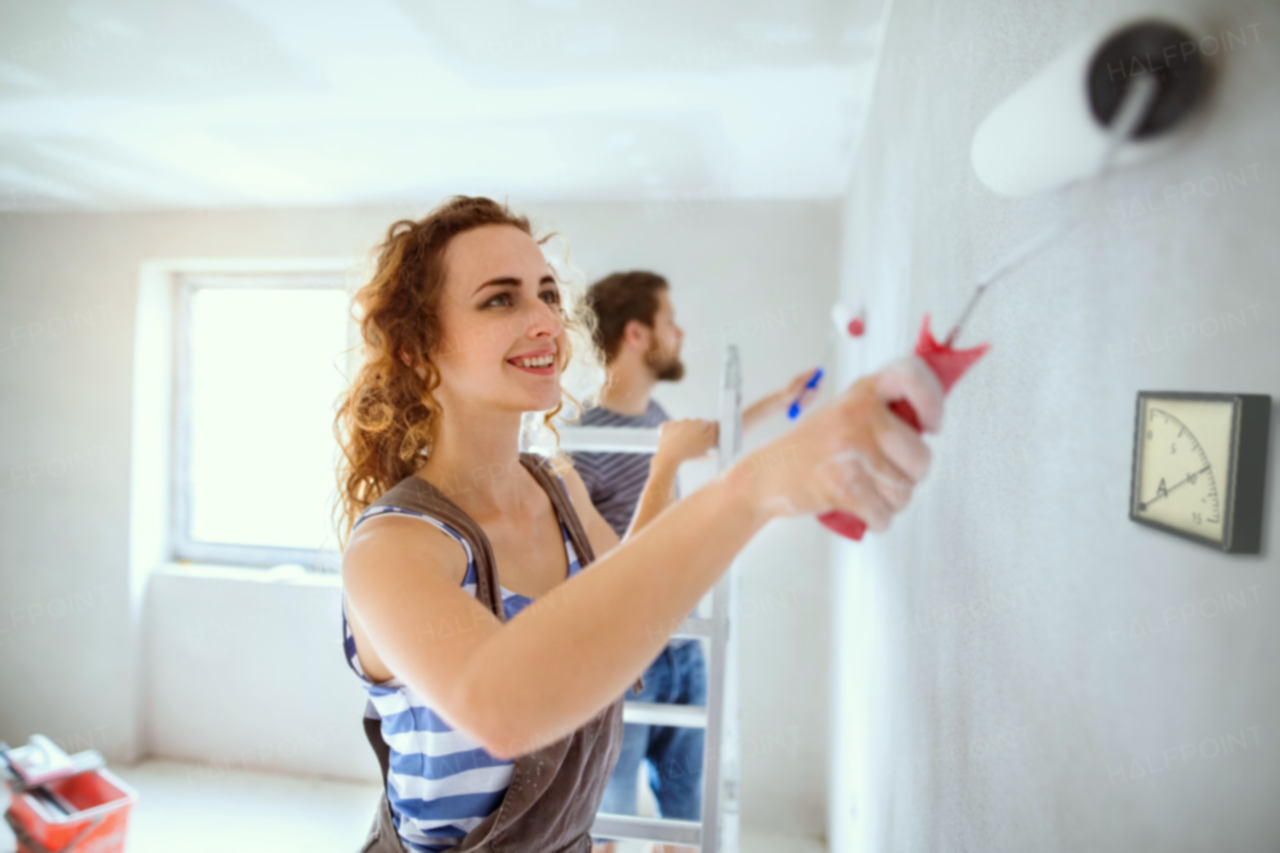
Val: 10 A
